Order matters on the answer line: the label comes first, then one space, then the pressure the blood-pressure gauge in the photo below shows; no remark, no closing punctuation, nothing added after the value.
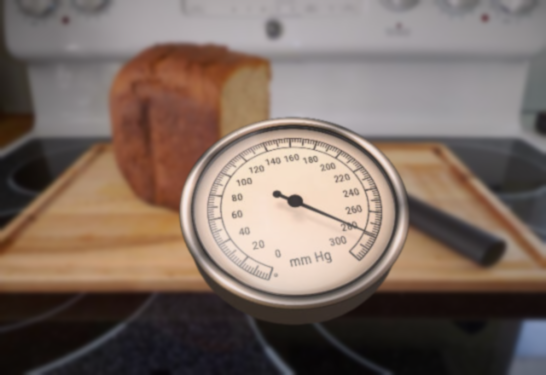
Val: 280 mmHg
